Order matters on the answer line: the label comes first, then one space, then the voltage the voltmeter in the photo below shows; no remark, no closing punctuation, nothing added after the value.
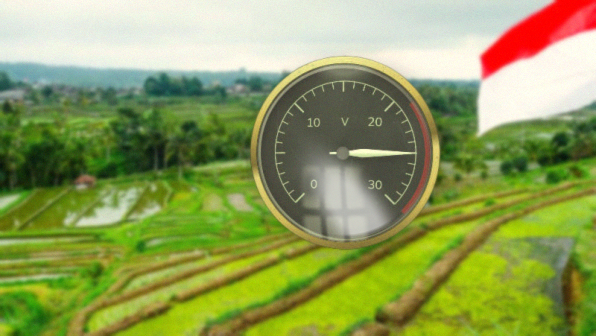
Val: 25 V
